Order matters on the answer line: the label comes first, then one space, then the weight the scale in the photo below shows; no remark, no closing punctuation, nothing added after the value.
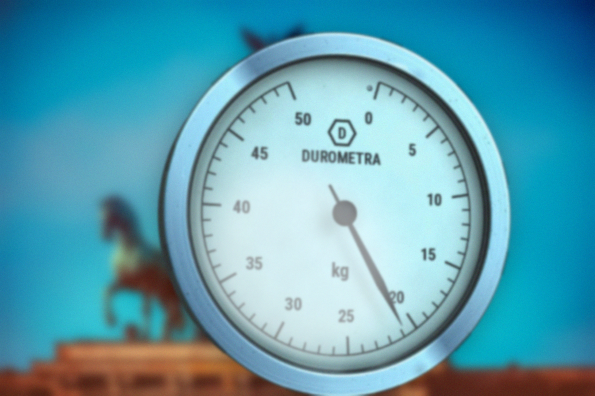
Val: 21 kg
